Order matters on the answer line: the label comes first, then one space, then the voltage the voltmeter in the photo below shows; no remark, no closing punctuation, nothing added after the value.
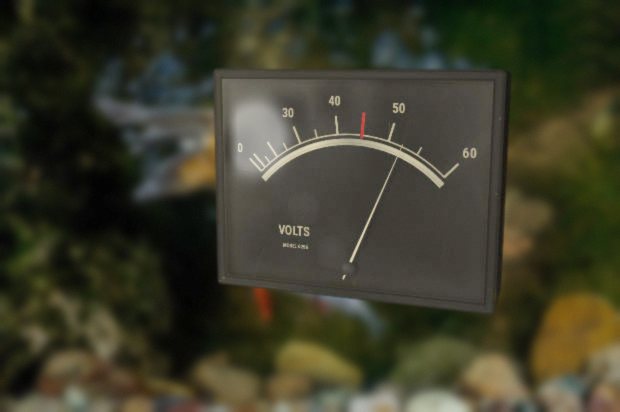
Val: 52.5 V
